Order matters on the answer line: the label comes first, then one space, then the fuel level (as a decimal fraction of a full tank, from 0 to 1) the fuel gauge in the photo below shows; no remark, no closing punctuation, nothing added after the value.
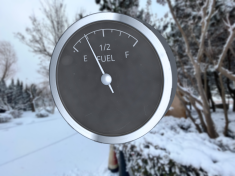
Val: 0.25
